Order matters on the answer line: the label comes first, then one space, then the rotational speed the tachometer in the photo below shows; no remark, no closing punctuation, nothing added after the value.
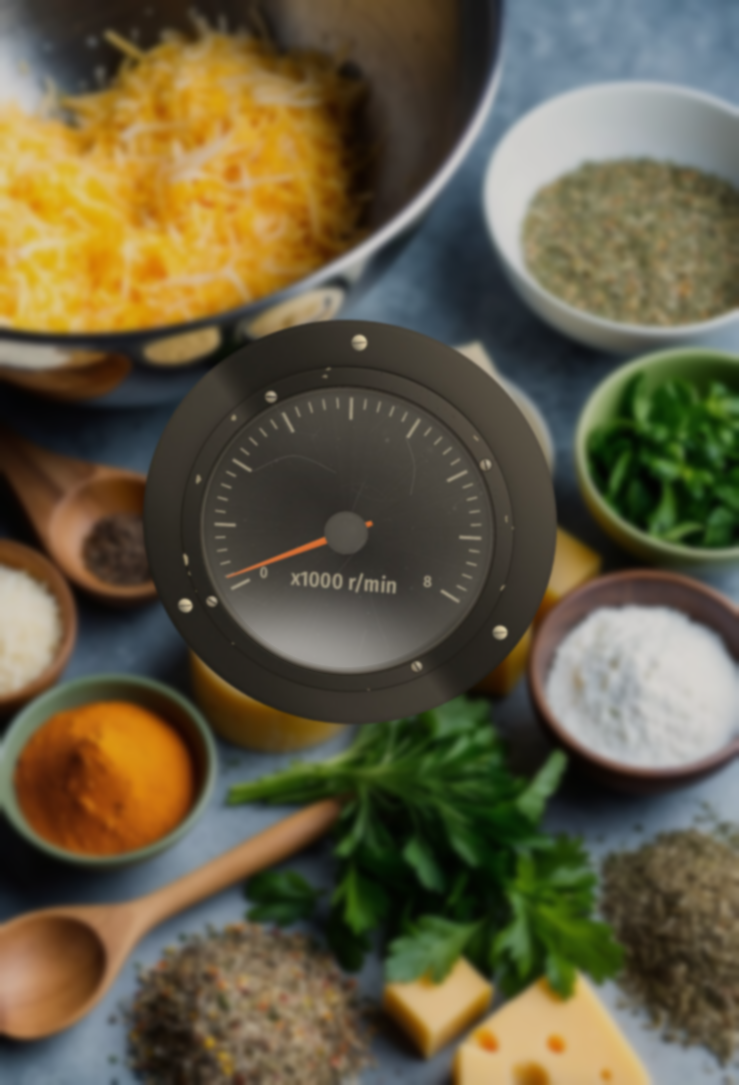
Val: 200 rpm
